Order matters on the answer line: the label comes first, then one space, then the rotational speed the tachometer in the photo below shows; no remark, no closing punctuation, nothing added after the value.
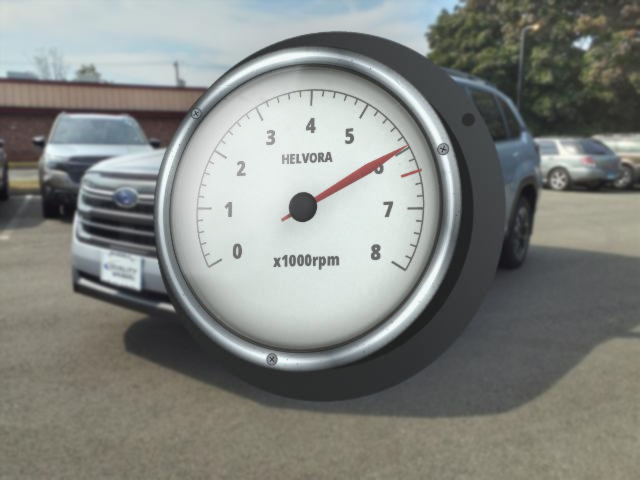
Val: 6000 rpm
